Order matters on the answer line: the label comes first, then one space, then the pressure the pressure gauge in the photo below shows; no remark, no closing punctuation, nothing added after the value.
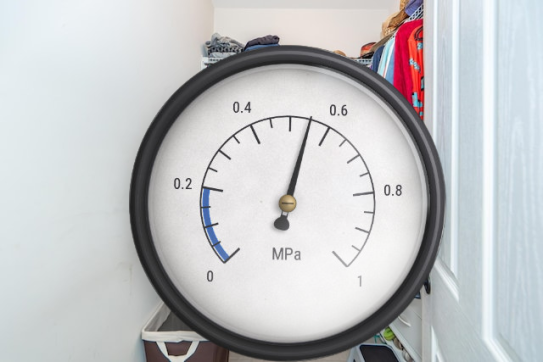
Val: 0.55 MPa
